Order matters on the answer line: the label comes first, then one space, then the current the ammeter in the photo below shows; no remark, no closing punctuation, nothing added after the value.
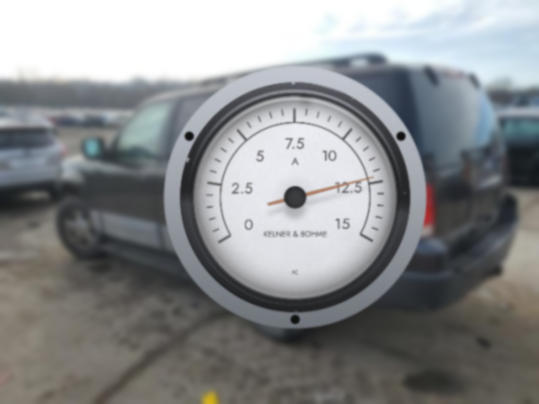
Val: 12.25 A
